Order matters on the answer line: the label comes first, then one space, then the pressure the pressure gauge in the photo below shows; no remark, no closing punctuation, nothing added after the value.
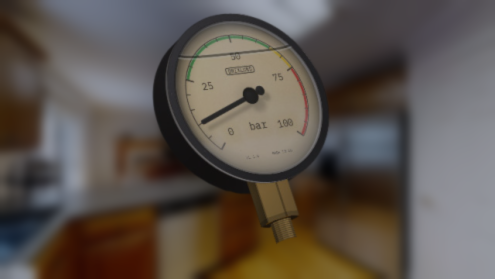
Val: 10 bar
